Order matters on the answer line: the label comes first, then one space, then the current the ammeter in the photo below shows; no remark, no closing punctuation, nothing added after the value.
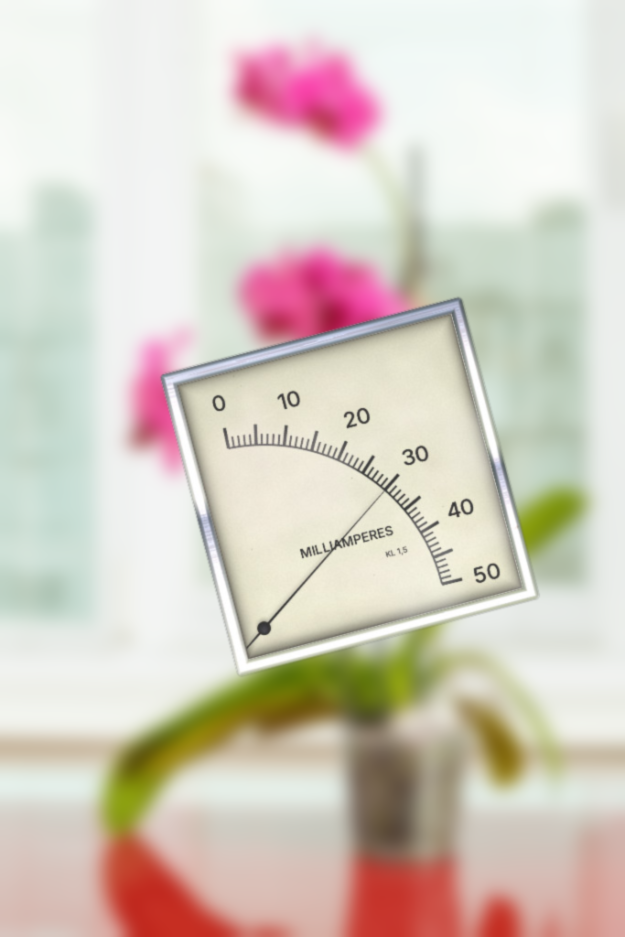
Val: 30 mA
